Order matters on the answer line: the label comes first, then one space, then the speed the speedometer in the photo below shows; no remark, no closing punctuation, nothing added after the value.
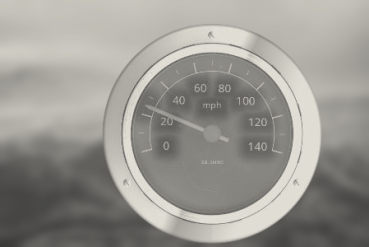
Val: 25 mph
